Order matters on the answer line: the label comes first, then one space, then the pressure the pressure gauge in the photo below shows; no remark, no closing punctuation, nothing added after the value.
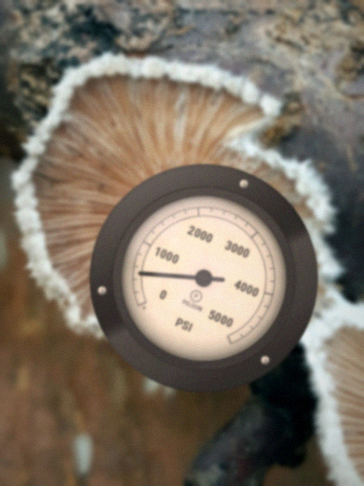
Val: 500 psi
